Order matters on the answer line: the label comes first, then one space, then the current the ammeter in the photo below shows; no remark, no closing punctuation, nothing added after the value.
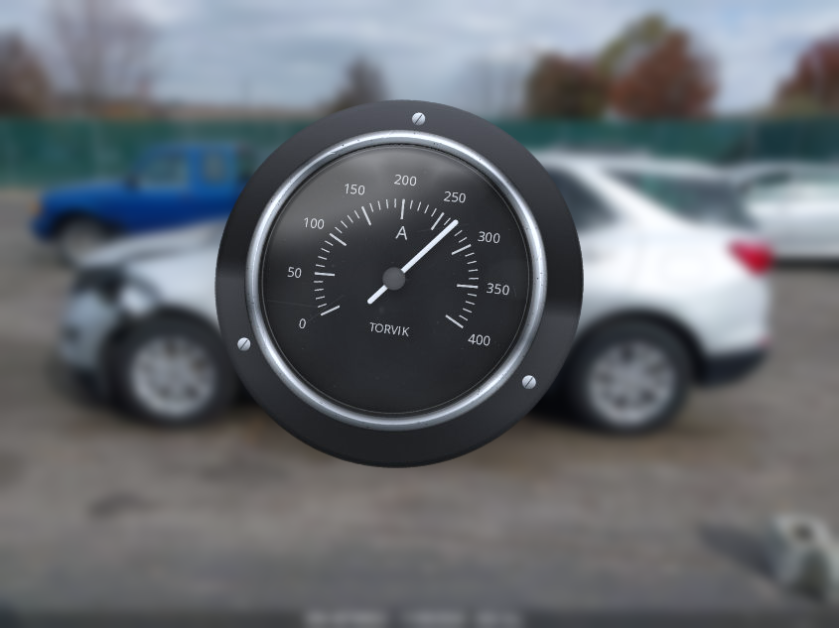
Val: 270 A
